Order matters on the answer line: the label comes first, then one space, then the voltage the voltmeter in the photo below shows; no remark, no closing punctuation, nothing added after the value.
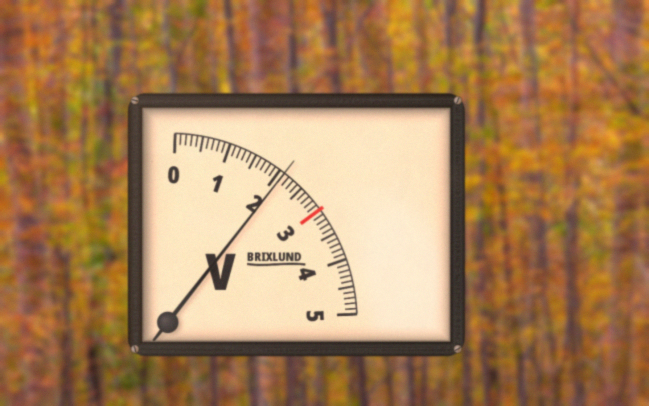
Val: 2.1 V
